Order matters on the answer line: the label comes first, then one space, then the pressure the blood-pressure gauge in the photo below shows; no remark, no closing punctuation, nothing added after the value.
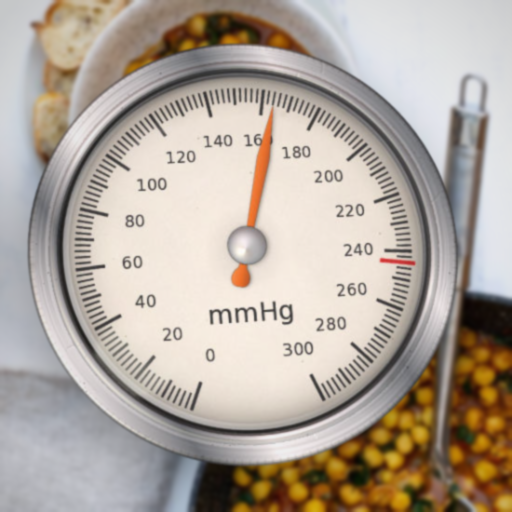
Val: 164 mmHg
